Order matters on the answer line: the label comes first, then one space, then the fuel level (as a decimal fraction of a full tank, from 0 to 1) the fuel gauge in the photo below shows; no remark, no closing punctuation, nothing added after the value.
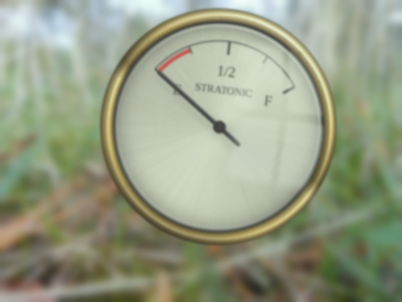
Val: 0
